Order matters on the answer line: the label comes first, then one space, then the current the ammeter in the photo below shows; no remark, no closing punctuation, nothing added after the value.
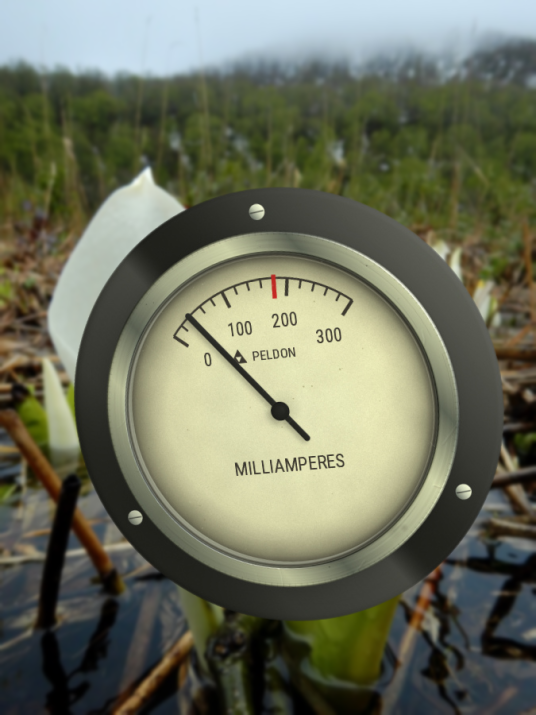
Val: 40 mA
